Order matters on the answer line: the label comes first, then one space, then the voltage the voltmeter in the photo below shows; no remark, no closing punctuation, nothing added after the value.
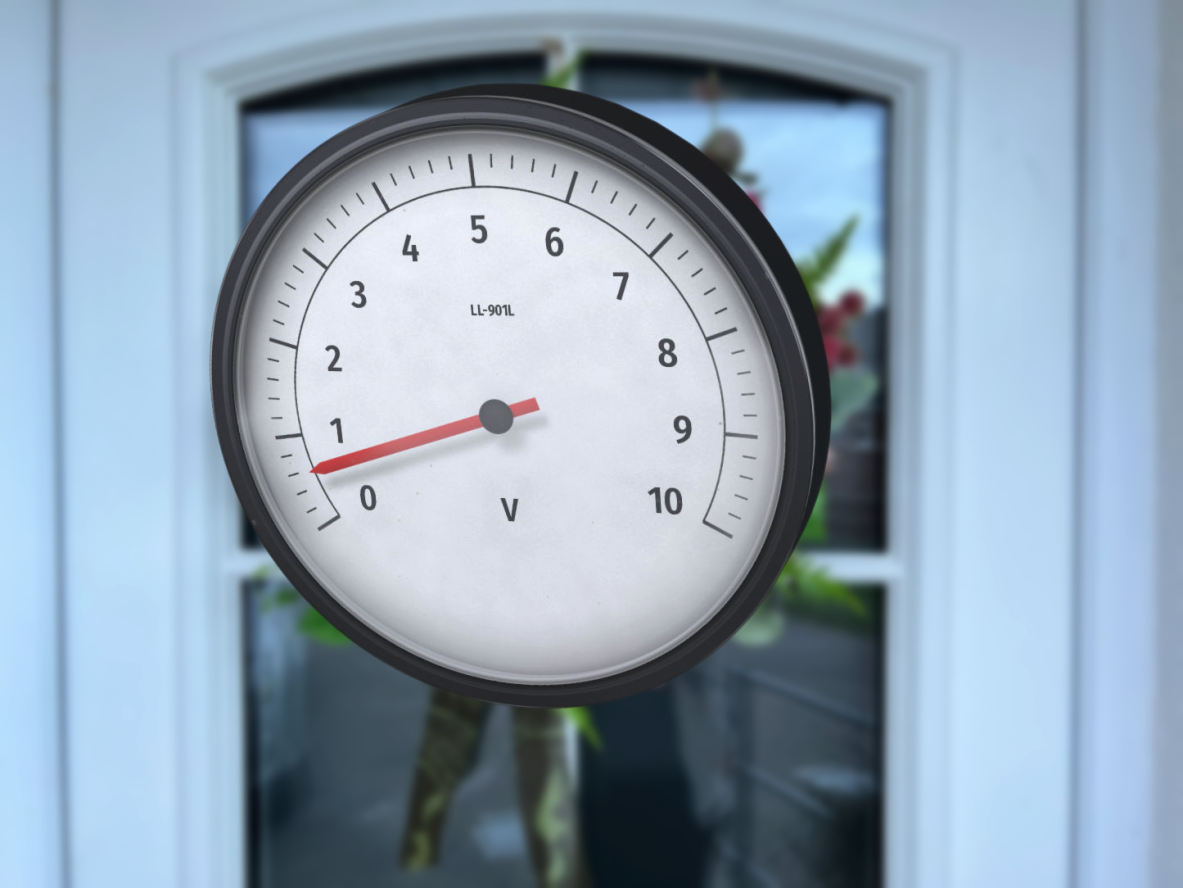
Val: 0.6 V
